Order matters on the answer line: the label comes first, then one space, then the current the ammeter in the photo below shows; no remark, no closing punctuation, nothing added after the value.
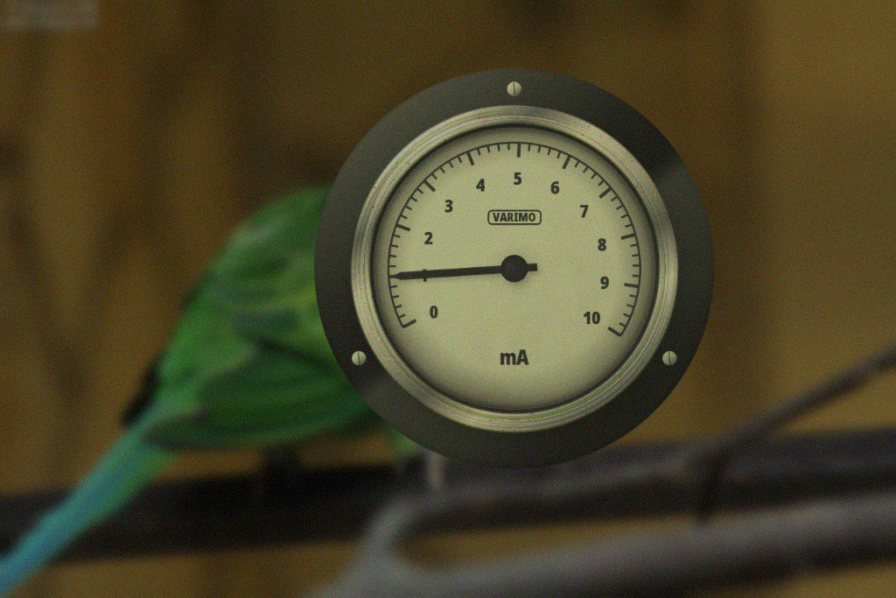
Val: 1 mA
